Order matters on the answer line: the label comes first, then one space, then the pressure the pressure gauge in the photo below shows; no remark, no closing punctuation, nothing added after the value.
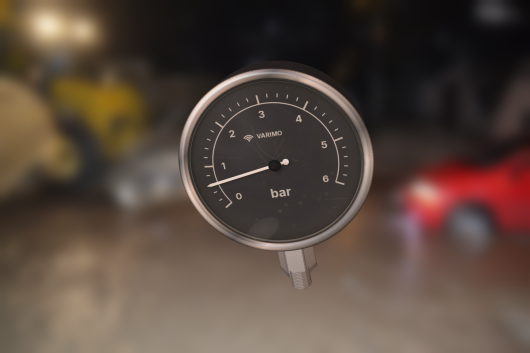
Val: 0.6 bar
